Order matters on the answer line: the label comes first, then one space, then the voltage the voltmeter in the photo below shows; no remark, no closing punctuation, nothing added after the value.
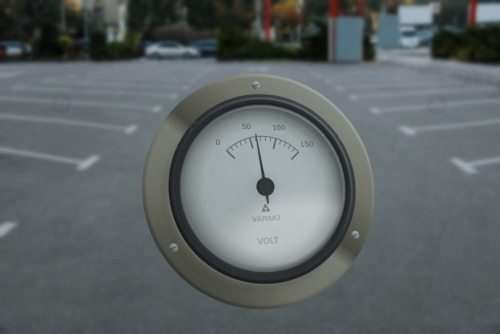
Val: 60 V
